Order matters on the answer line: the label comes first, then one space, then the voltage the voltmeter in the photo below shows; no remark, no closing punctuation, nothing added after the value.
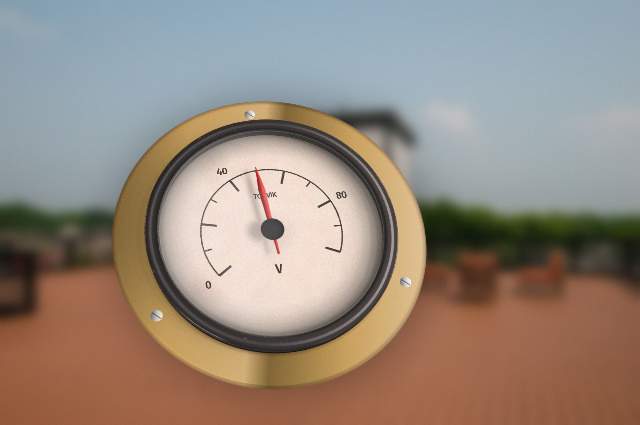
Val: 50 V
